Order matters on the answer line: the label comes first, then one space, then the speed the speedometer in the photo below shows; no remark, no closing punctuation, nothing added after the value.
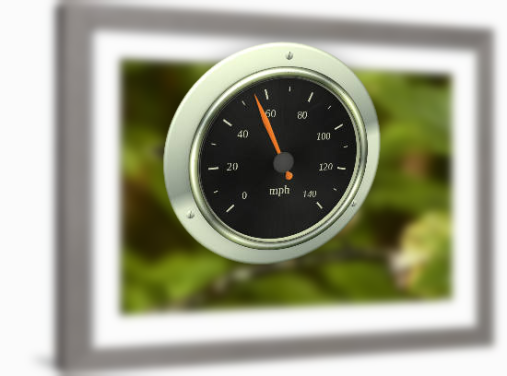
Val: 55 mph
